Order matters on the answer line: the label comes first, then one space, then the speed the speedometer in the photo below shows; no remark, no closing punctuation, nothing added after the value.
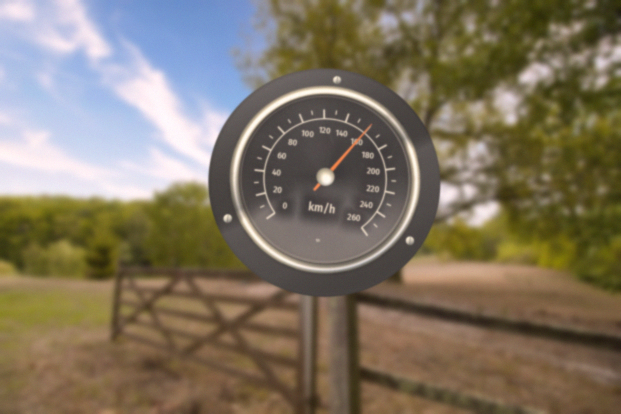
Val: 160 km/h
